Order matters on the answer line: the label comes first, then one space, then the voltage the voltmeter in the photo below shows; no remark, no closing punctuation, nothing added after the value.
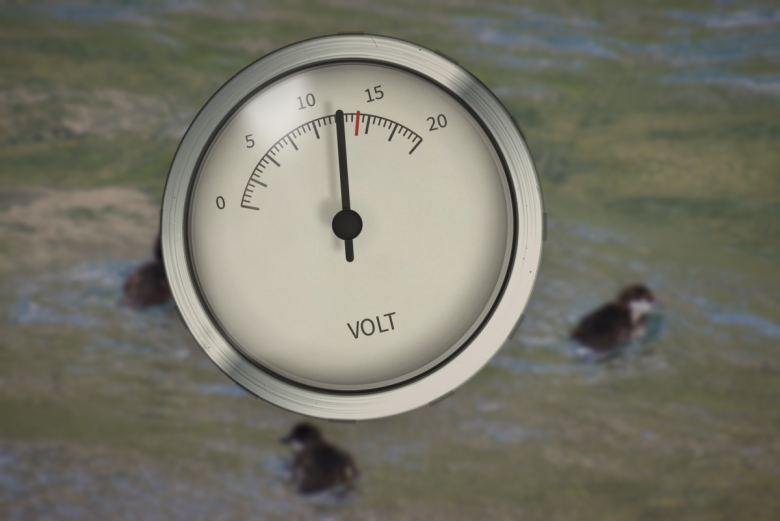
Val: 12.5 V
